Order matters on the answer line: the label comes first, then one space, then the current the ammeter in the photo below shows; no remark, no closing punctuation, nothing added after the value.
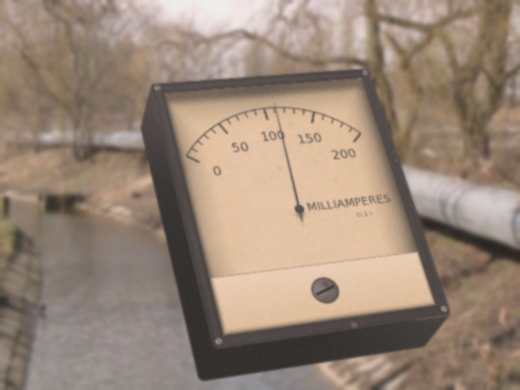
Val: 110 mA
